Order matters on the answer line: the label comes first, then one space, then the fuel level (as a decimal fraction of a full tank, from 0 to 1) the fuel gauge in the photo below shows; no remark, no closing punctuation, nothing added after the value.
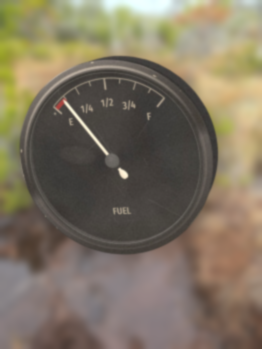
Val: 0.125
